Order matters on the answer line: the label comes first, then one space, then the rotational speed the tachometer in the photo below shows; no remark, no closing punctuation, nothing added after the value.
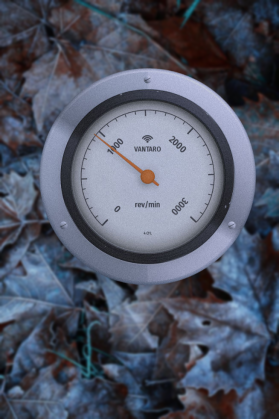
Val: 950 rpm
